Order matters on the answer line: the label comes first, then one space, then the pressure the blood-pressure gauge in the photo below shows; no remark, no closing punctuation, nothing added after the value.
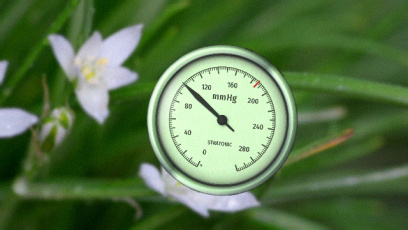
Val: 100 mmHg
